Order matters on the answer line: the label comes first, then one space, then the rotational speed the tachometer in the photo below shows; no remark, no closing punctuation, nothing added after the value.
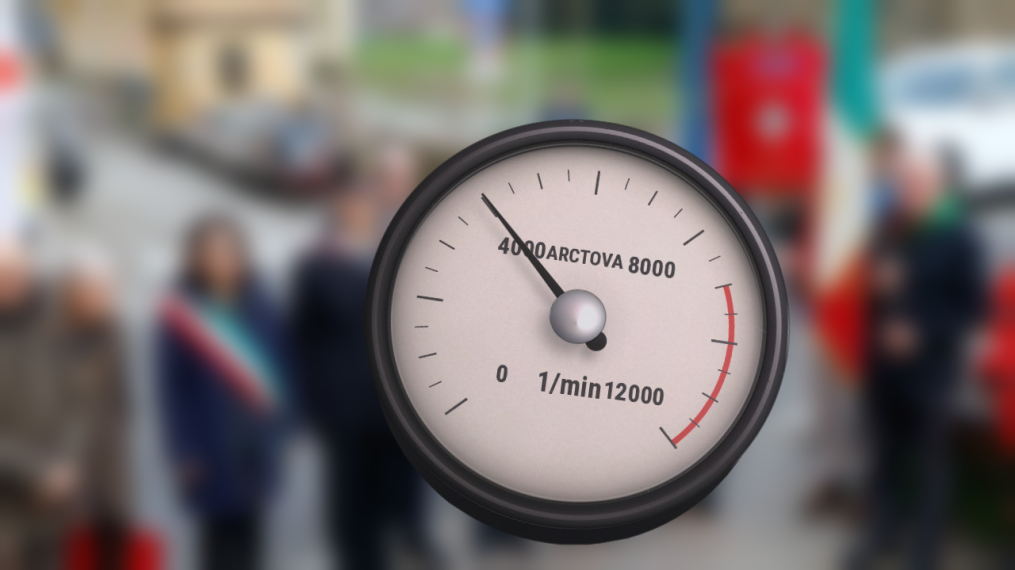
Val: 4000 rpm
